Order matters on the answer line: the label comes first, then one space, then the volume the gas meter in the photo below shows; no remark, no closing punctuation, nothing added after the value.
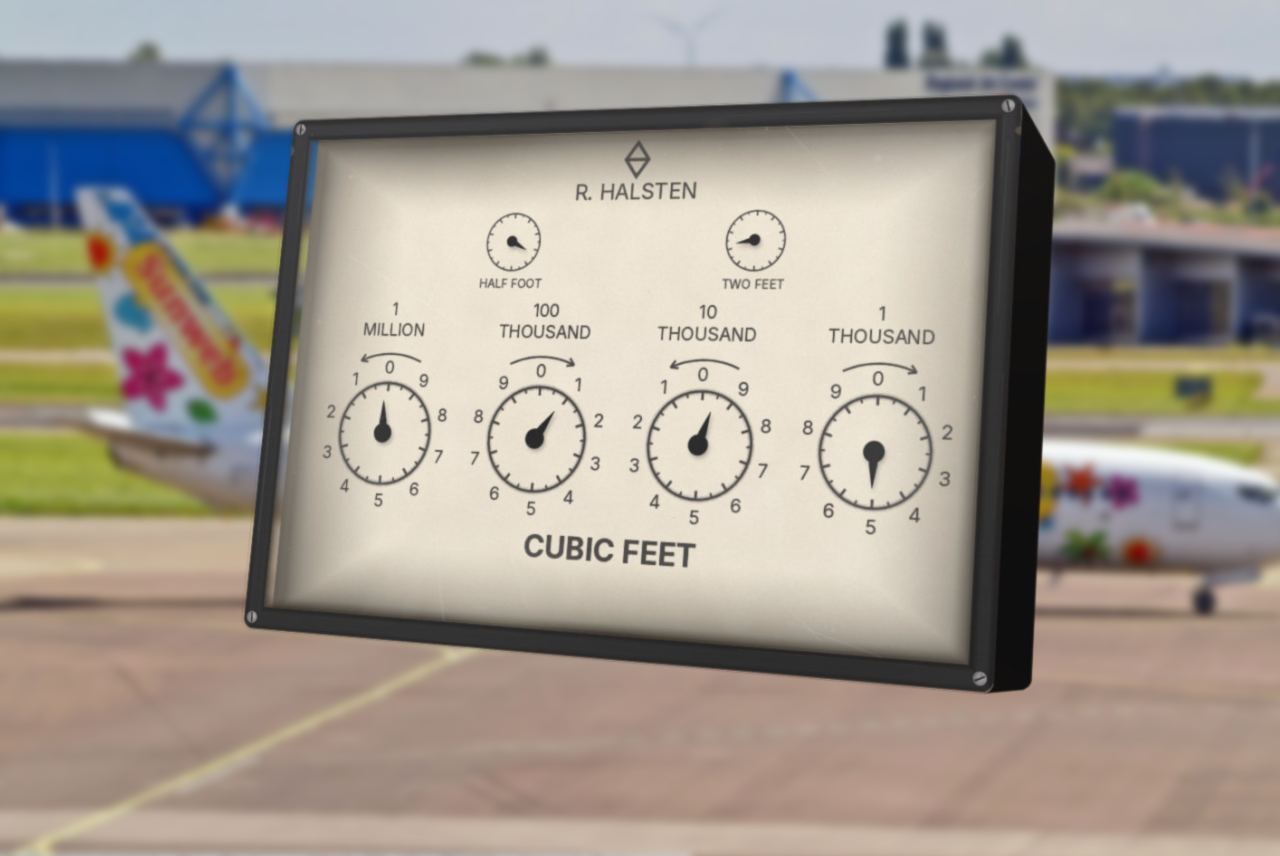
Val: 9500 ft³
